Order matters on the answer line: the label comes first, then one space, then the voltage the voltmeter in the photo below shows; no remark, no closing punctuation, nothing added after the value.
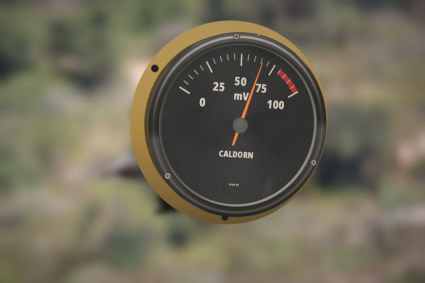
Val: 65 mV
